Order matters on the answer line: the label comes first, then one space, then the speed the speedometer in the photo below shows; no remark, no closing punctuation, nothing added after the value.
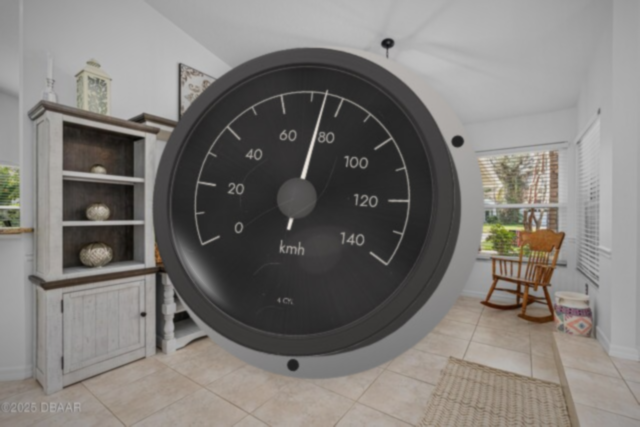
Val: 75 km/h
